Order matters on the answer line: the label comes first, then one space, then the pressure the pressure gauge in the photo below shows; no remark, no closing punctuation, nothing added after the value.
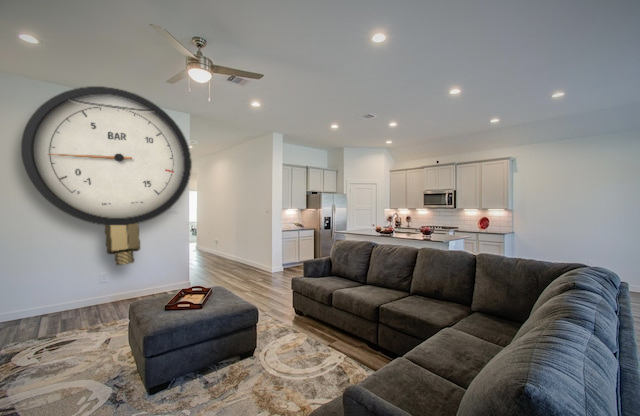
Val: 1.5 bar
